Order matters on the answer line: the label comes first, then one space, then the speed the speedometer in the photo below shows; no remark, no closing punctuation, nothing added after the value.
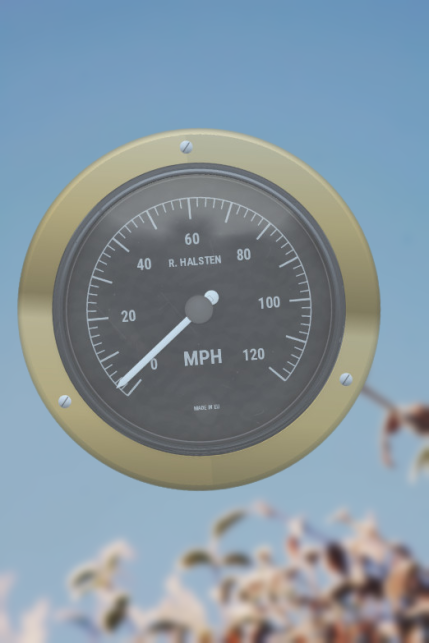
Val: 3 mph
